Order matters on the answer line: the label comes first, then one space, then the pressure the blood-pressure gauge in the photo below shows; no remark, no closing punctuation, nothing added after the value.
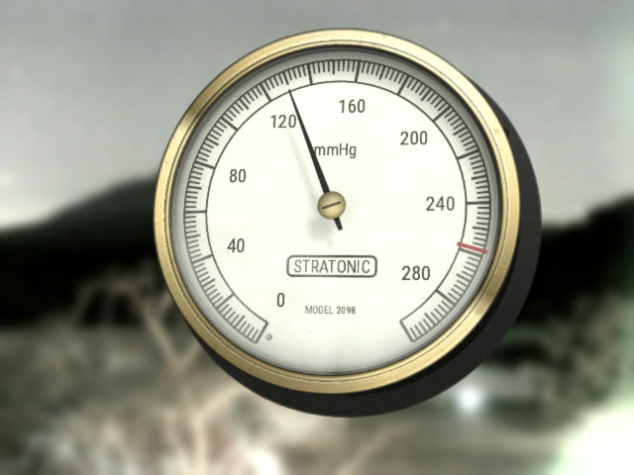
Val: 130 mmHg
